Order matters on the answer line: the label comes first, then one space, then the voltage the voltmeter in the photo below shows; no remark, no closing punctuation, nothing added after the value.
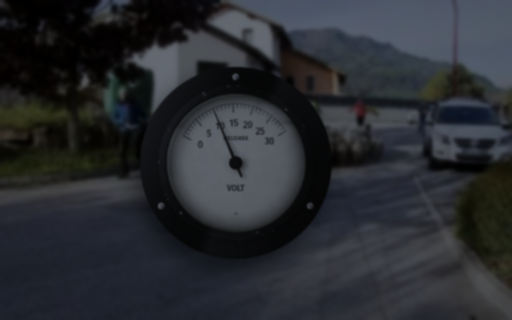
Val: 10 V
